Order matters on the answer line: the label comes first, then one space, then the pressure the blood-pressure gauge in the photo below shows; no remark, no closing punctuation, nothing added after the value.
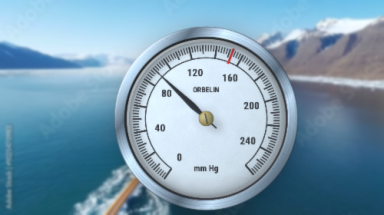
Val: 90 mmHg
